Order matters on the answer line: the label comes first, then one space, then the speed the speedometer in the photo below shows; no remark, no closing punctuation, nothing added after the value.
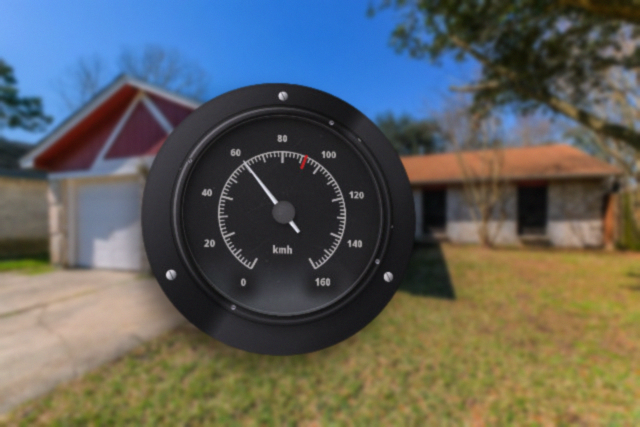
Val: 60 km/h
